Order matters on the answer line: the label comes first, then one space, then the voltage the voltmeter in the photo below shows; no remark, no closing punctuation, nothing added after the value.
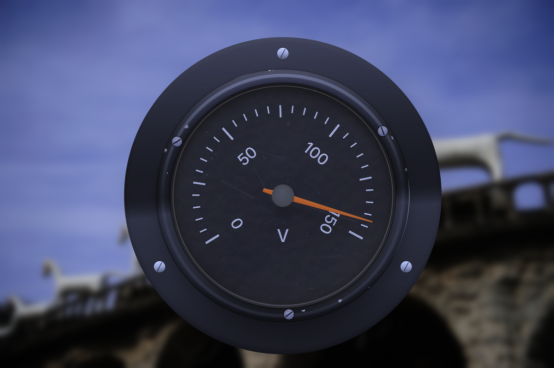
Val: 142.5 V
